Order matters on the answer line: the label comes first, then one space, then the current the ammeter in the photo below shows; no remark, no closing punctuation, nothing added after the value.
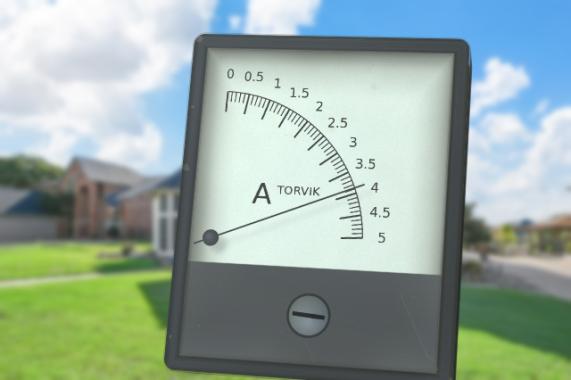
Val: 3.9 A
